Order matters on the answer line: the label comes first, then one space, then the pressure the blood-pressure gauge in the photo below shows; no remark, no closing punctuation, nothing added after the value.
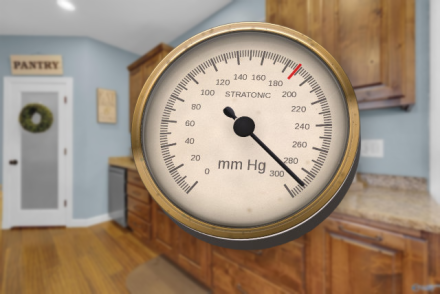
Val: 290 mmHg
